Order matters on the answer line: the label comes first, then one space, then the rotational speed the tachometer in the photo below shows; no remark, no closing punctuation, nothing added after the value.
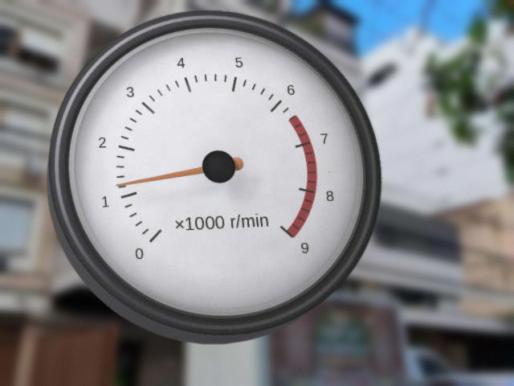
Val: 1200 rpm
